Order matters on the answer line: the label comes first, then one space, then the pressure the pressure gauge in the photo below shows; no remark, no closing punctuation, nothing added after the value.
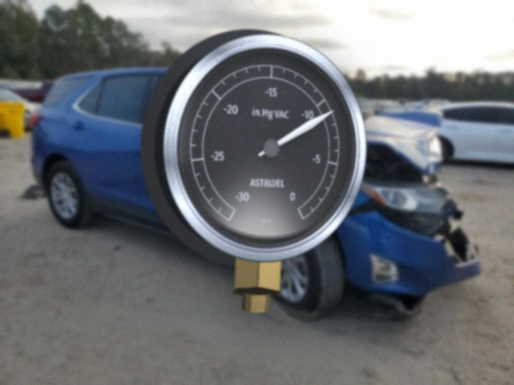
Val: -9 inHg
